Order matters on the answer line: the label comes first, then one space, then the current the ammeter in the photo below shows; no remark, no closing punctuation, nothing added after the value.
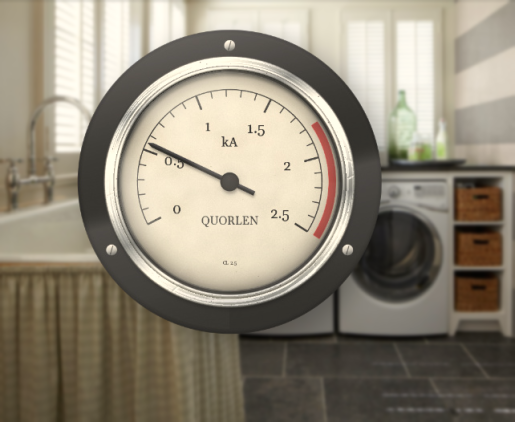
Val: 0.55 kA
